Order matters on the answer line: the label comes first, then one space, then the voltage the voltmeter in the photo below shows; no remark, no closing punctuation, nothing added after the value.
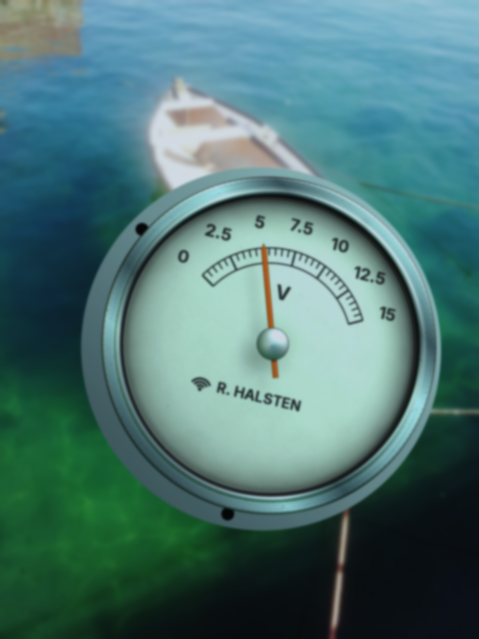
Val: 5 V
